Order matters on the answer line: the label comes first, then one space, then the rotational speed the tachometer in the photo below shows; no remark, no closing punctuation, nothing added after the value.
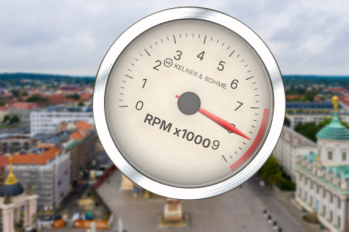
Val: 8000 rpm
